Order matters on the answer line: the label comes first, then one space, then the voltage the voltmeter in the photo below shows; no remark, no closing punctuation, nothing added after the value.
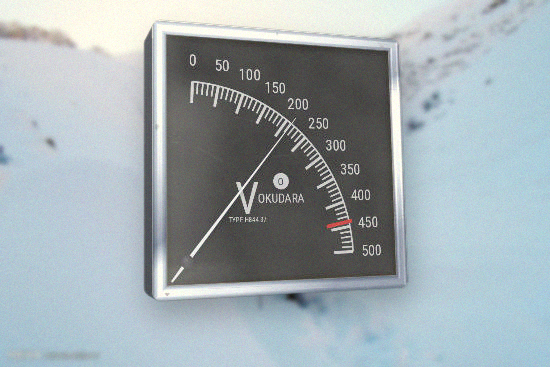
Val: 210 V
